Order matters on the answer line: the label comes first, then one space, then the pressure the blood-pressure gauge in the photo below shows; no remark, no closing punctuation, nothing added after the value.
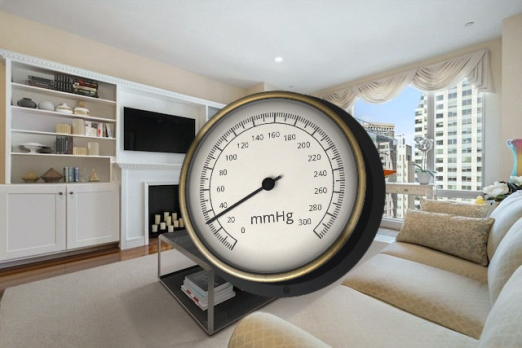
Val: 30 mmHg
